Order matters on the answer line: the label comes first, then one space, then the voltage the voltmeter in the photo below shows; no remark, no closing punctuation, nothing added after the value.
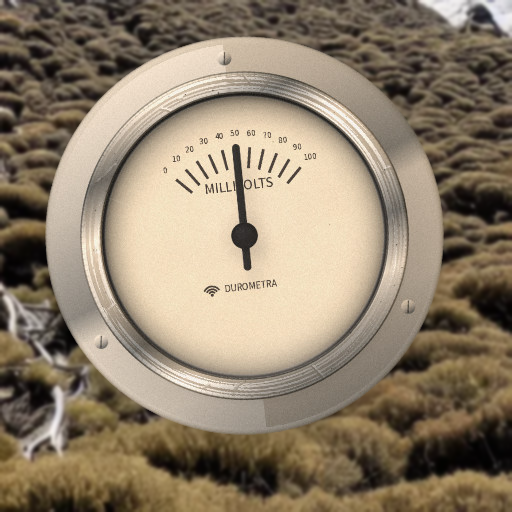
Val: 50 mV
